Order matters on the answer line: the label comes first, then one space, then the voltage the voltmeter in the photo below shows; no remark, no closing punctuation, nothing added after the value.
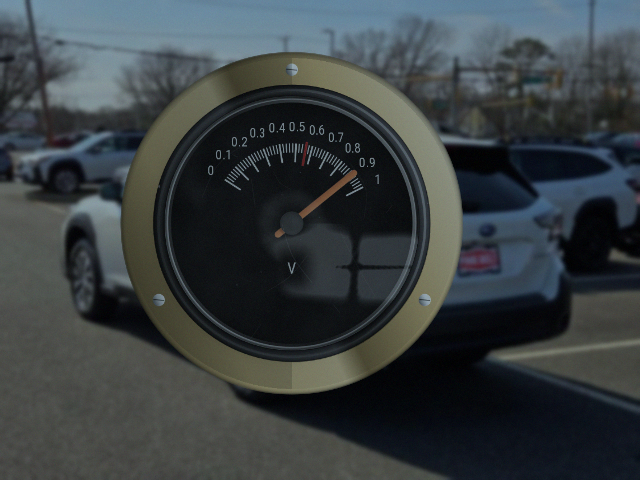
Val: 0.9 V
